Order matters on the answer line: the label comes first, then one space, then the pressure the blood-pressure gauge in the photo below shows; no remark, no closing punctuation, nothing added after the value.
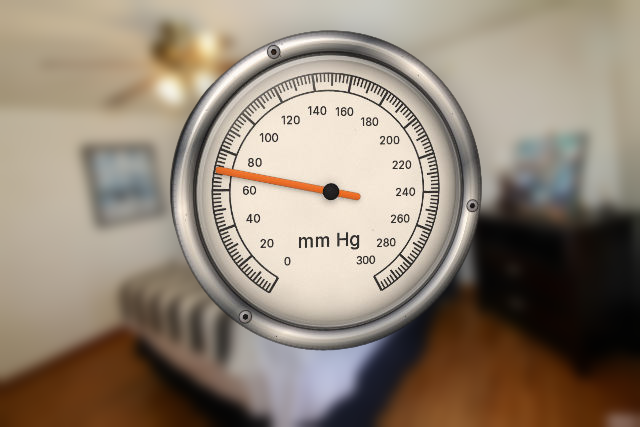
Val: 70 mmHg
